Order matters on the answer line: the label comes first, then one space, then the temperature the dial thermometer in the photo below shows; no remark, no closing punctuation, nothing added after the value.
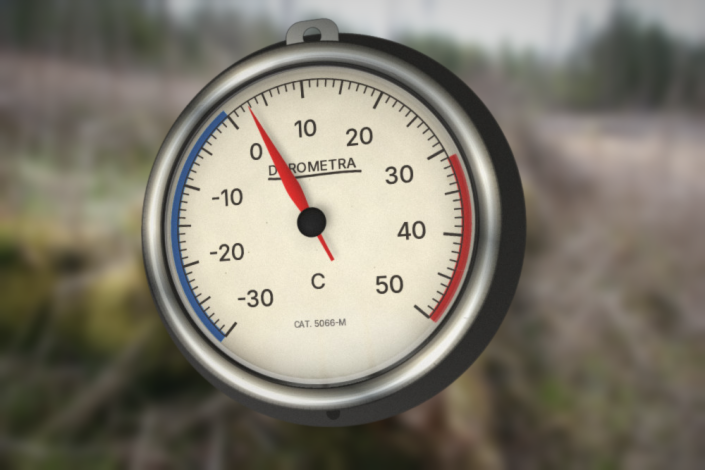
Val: 3 °C
